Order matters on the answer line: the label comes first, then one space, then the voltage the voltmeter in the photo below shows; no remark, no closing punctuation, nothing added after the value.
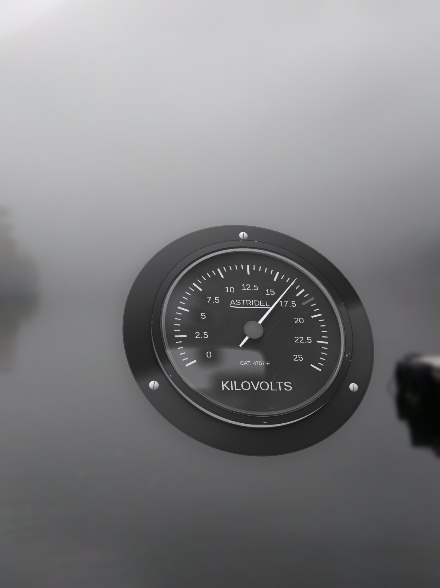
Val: 16.5 kV
